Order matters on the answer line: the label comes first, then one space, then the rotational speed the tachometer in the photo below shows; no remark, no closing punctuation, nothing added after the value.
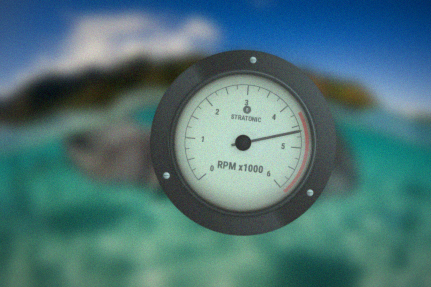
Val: 4625 rpm
